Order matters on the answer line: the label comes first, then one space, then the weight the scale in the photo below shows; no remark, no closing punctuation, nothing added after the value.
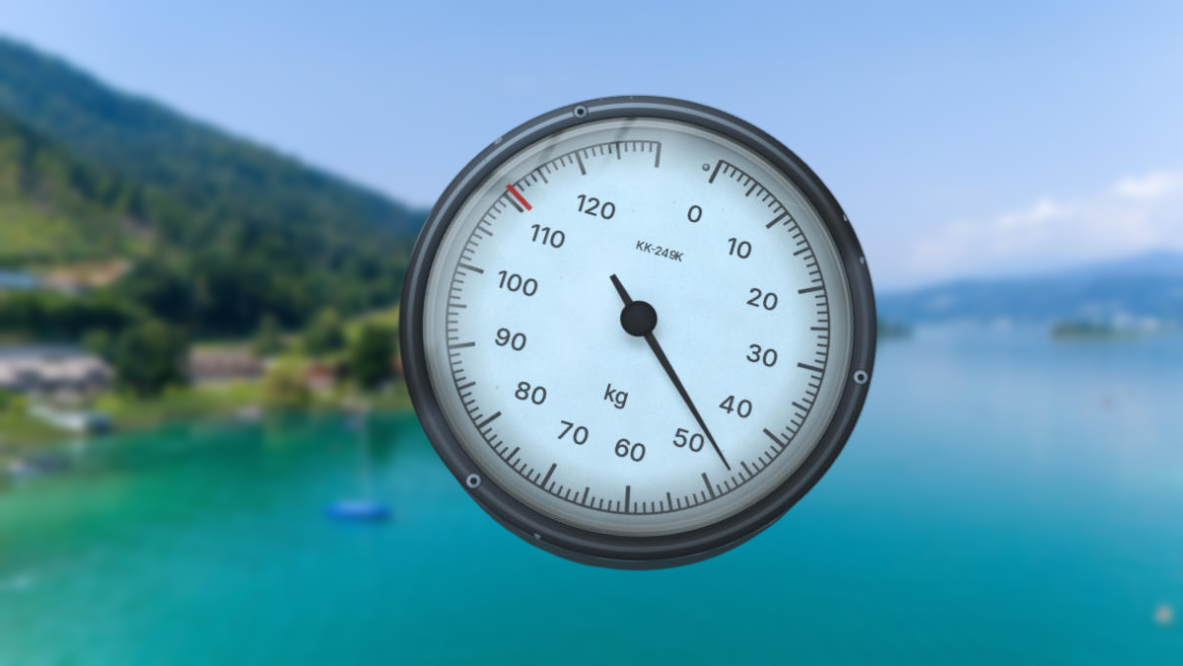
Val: 47 kg
